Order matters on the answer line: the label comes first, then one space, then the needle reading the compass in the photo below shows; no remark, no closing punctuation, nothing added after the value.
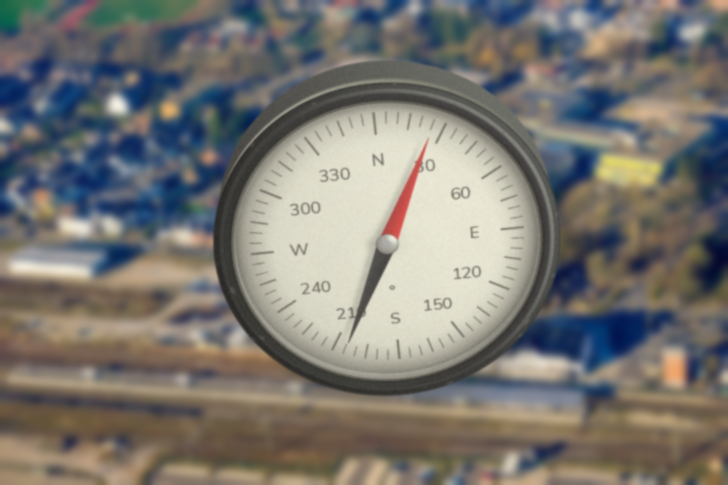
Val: 25 °
